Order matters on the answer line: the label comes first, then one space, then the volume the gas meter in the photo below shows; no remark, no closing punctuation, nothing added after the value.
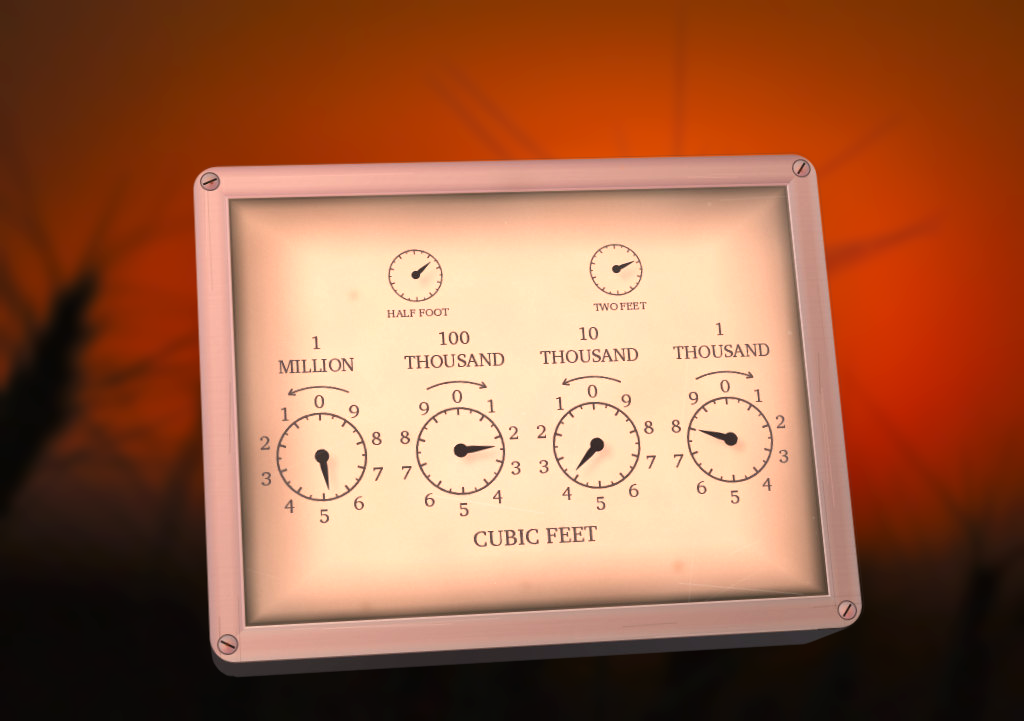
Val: 523800 ft³
